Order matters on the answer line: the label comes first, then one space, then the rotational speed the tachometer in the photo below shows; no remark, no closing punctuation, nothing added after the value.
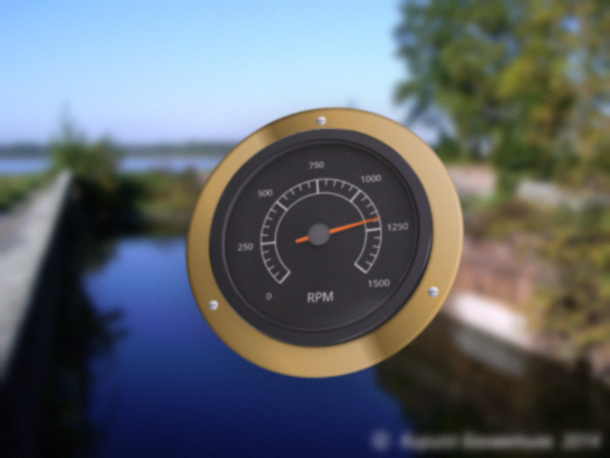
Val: 1200 rpm
